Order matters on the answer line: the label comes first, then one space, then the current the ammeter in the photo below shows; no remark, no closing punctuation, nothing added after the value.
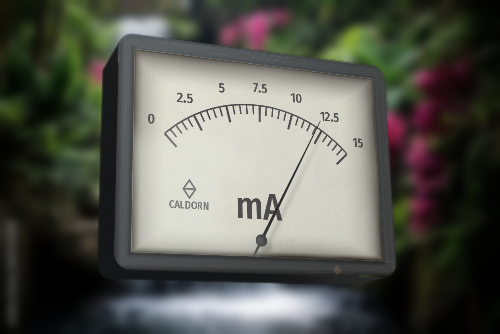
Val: 12 mA
